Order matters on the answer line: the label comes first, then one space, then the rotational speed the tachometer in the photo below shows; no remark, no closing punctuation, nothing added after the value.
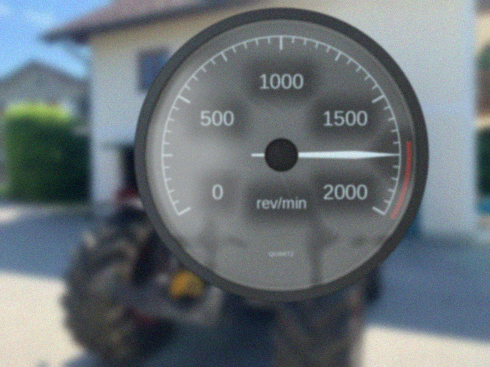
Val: 1750 rpm
